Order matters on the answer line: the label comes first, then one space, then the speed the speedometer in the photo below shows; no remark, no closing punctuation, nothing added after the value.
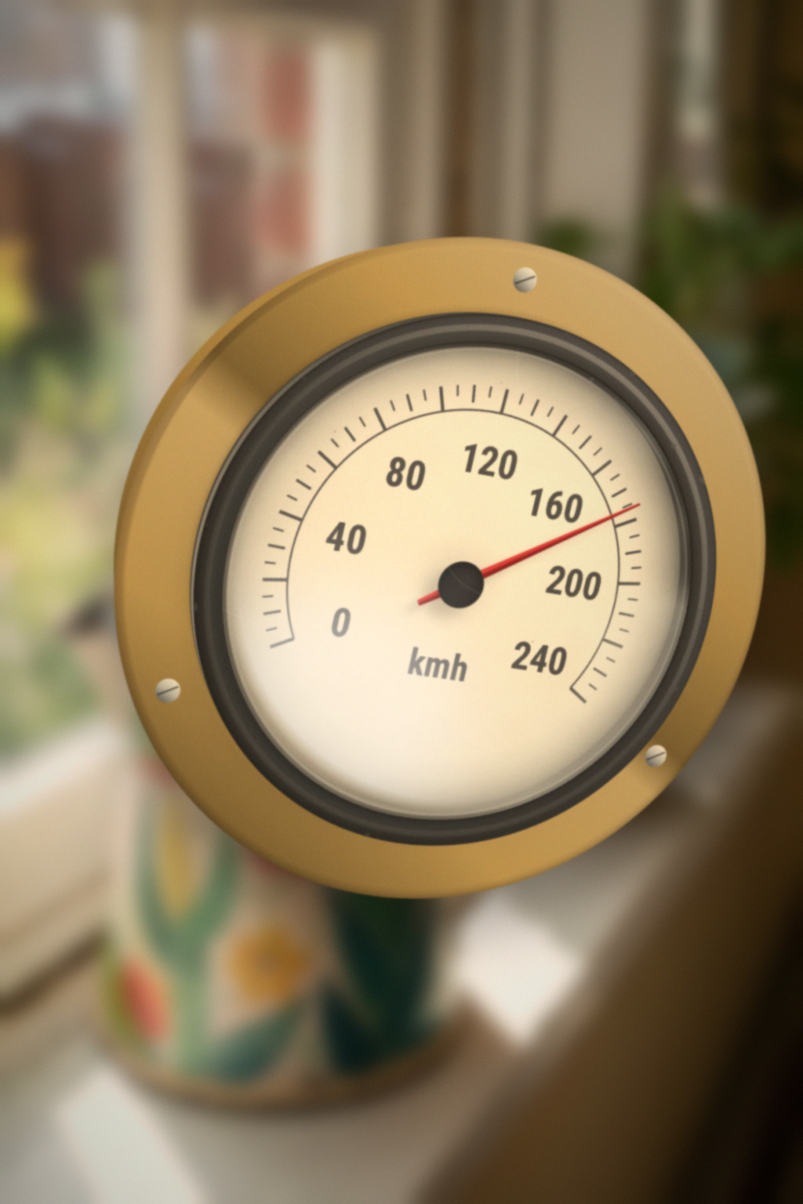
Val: 175 km/h
